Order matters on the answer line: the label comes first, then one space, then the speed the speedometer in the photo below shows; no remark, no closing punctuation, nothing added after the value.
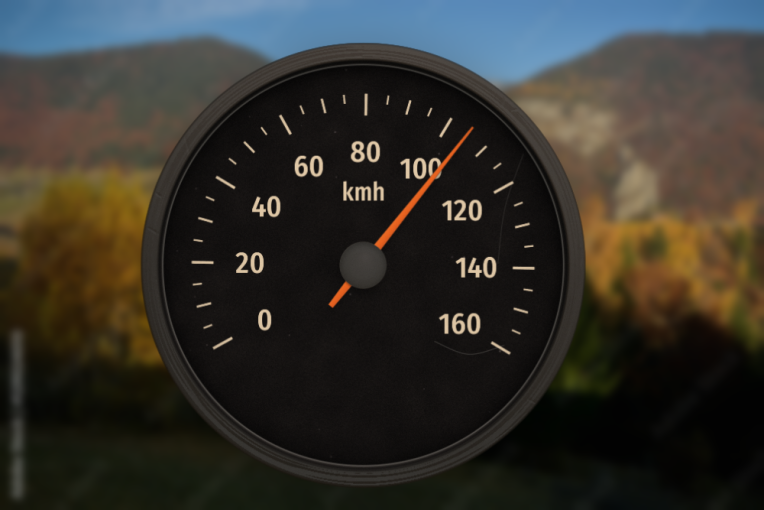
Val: 105 km/h
